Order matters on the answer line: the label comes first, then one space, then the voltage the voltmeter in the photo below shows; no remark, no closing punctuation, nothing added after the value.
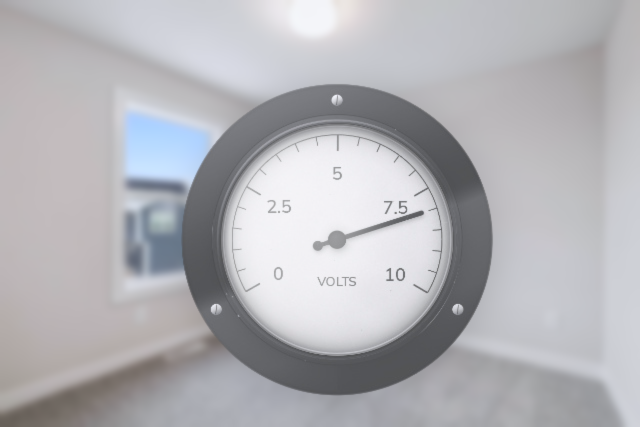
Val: 8 V
